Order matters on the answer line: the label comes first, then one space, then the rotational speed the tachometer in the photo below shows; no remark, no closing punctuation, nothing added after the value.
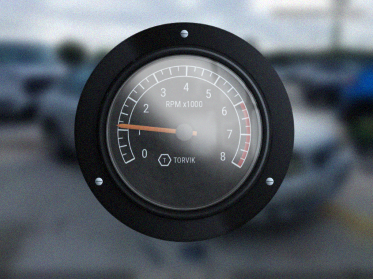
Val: 1125 rpm
